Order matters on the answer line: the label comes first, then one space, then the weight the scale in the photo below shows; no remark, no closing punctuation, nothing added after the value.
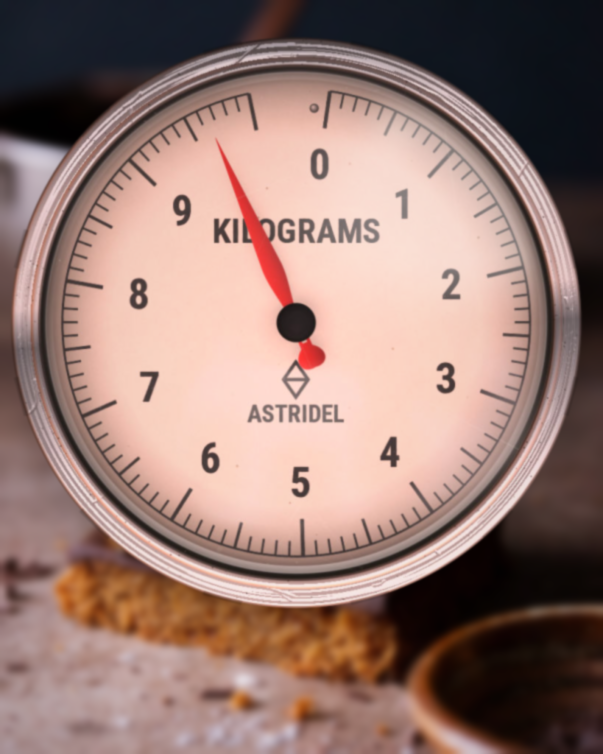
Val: 9.65 kg
